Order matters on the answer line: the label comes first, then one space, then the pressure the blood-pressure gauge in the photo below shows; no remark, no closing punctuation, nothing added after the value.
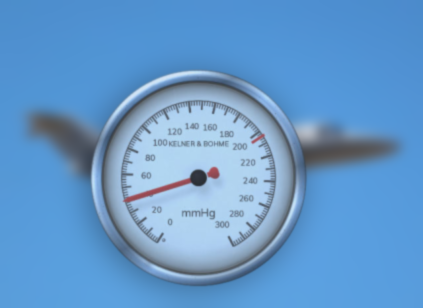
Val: 40 mmHg
